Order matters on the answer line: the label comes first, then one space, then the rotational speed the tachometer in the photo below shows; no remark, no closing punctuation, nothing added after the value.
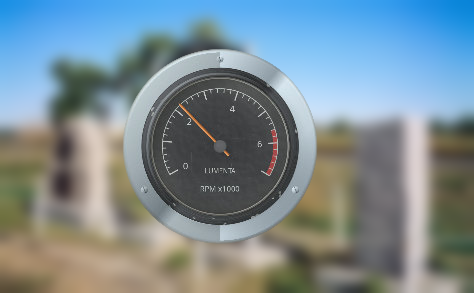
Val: 2200 rpm
